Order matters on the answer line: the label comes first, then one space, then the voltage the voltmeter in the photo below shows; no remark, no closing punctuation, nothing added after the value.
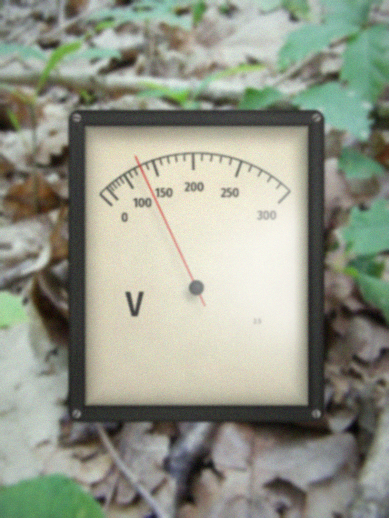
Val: 130 V
